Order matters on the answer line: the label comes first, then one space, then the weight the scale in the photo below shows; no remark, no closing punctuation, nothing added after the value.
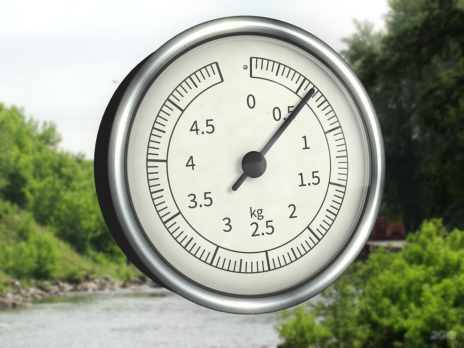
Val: 0.6 kg
